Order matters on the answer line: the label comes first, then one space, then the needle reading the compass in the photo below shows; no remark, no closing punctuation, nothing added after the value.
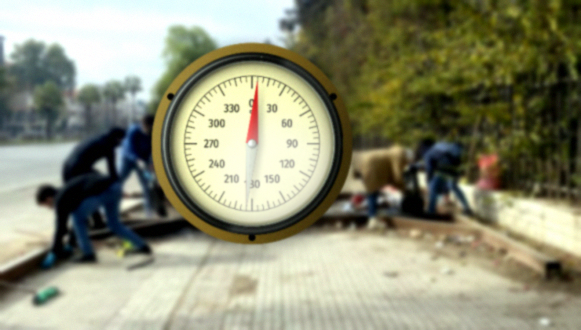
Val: 5 °
